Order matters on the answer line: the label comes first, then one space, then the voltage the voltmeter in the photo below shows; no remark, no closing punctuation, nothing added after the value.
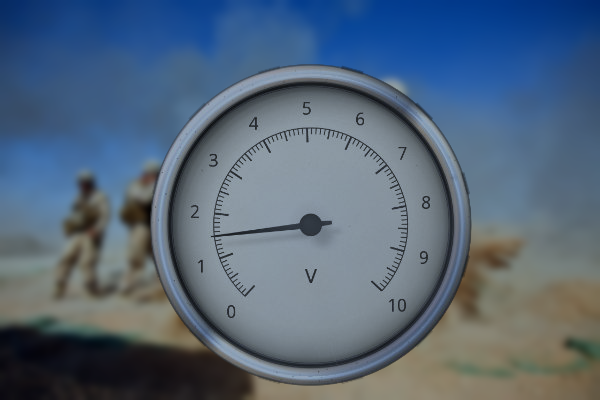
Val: 1.5 V
